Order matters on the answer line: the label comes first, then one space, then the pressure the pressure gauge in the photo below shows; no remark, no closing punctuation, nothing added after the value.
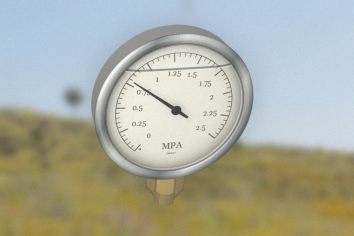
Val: 0.8 MPa
